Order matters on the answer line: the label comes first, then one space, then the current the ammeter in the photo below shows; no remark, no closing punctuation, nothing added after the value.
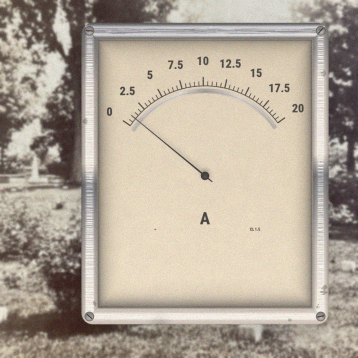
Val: 1 A
